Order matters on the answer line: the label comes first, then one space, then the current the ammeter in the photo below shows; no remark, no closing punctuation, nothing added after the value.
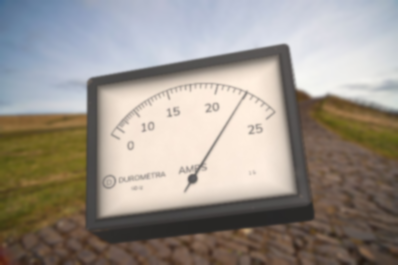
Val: 22.5 A
